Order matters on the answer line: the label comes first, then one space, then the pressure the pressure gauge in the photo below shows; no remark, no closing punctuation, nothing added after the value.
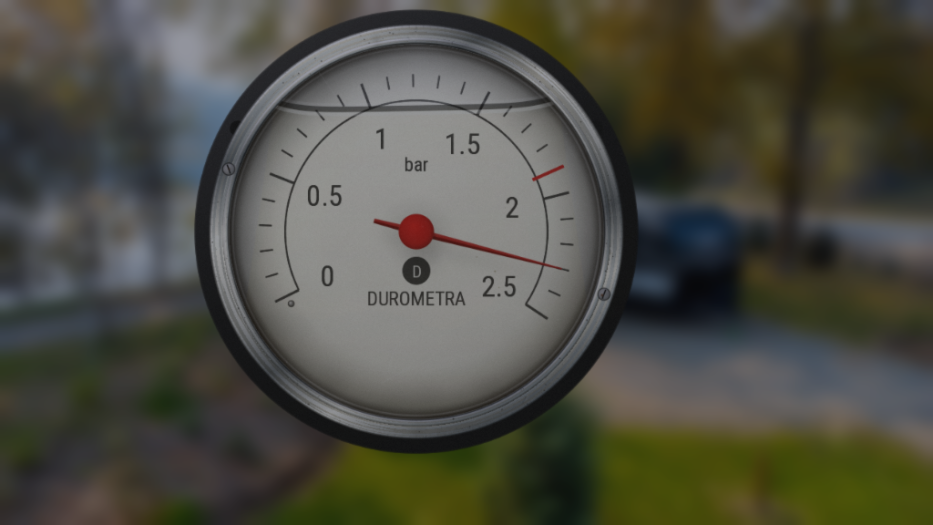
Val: 2.3 bar
